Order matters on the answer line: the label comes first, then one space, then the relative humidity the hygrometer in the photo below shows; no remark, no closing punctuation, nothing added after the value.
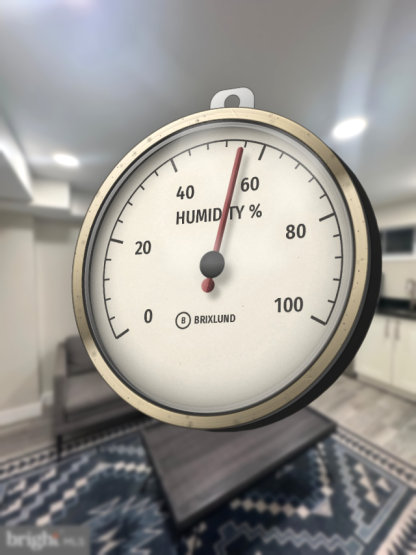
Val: 56 %
